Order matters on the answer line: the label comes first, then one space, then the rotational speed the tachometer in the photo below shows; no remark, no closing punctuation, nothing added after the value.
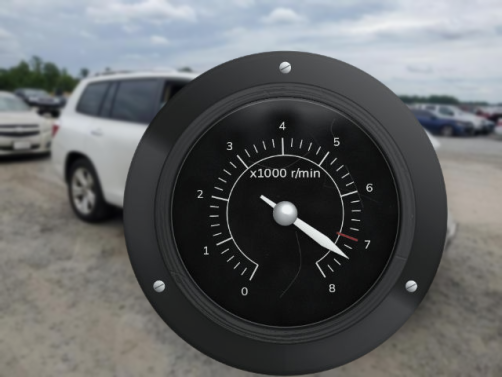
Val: 7400 rpm
